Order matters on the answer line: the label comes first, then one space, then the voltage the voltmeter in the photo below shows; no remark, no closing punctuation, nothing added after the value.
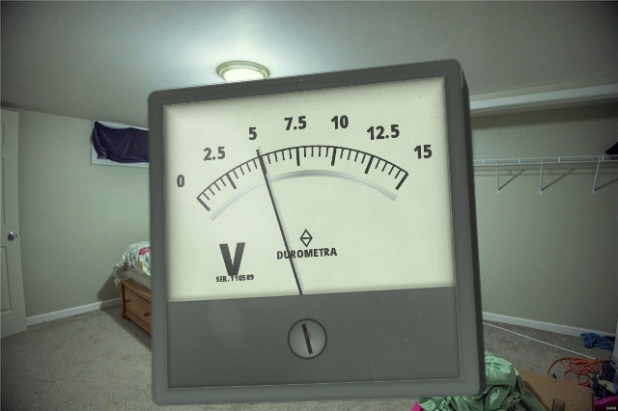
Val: 5 V
